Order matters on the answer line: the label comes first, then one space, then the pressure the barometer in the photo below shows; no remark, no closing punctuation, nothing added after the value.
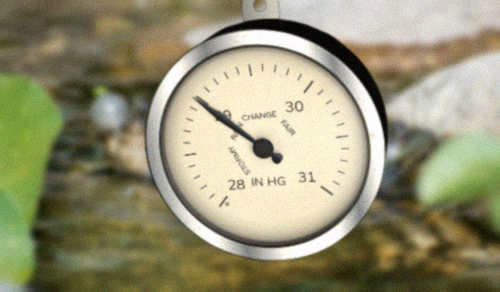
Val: 29 inHg
